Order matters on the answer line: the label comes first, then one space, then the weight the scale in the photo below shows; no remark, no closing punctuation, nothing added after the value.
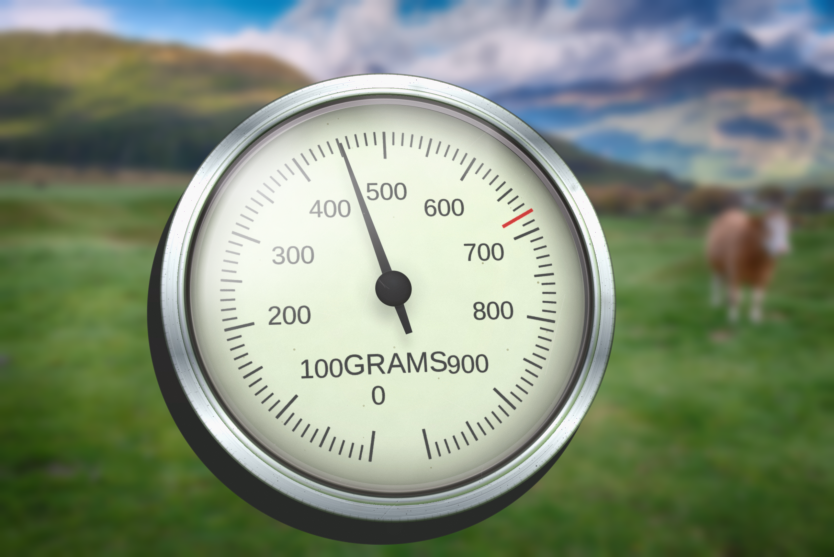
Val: 450 g
